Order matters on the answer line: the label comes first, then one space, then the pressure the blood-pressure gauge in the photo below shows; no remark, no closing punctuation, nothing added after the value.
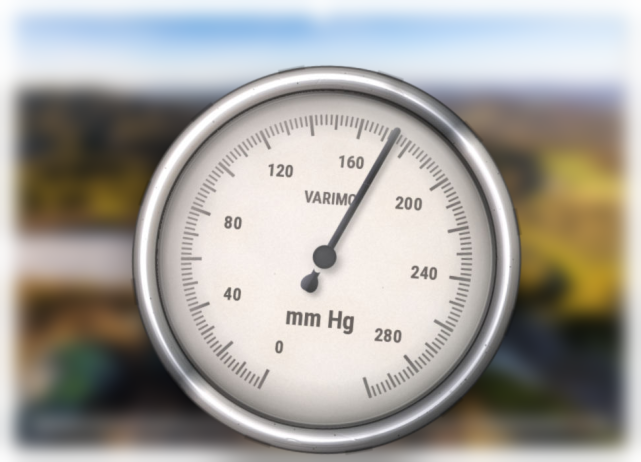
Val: 174 mmHg
